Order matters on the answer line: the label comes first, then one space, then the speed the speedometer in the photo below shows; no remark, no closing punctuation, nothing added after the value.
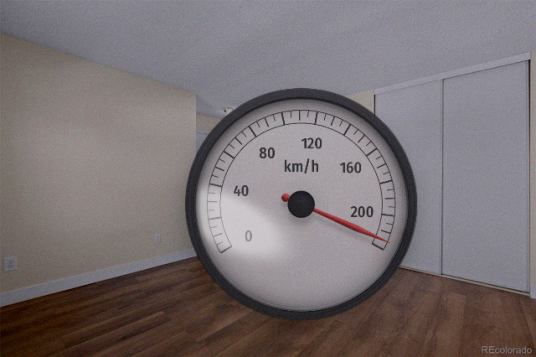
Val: 215 km/h
